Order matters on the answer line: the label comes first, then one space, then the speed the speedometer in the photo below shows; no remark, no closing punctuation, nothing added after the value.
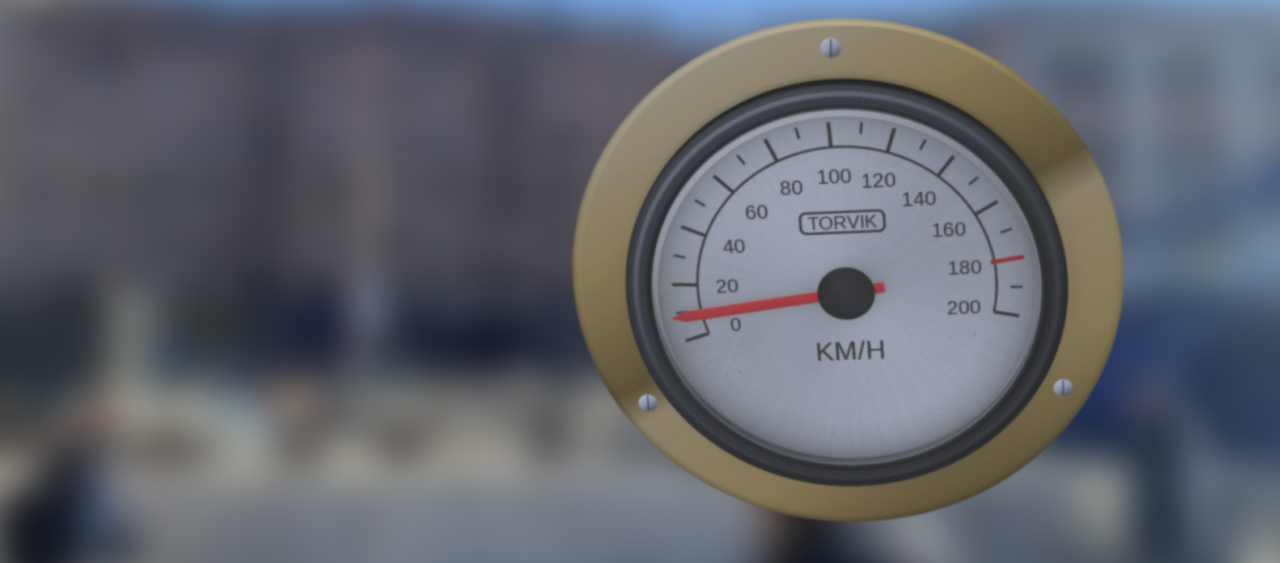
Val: 10 km/h
